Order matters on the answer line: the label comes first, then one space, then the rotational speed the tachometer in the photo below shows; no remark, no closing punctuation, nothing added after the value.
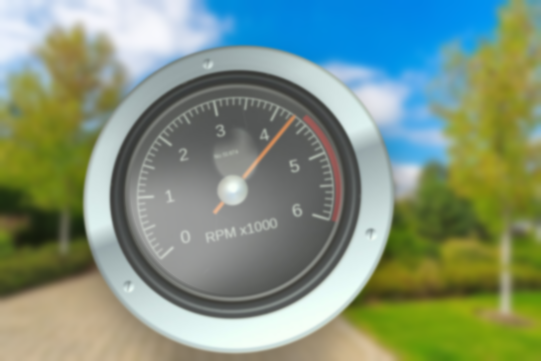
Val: 4300 rpm
